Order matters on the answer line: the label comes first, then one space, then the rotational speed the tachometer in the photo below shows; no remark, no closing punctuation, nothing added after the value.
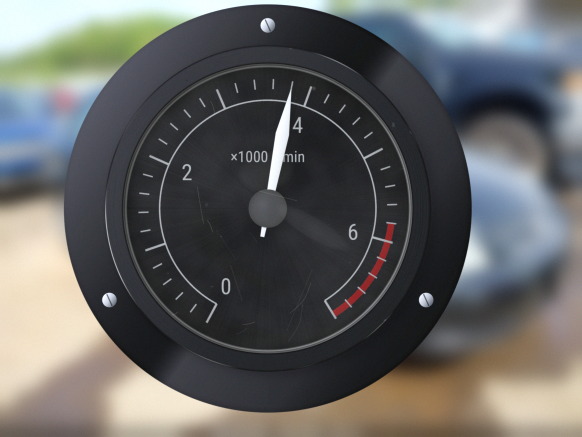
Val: 3800 rpm
